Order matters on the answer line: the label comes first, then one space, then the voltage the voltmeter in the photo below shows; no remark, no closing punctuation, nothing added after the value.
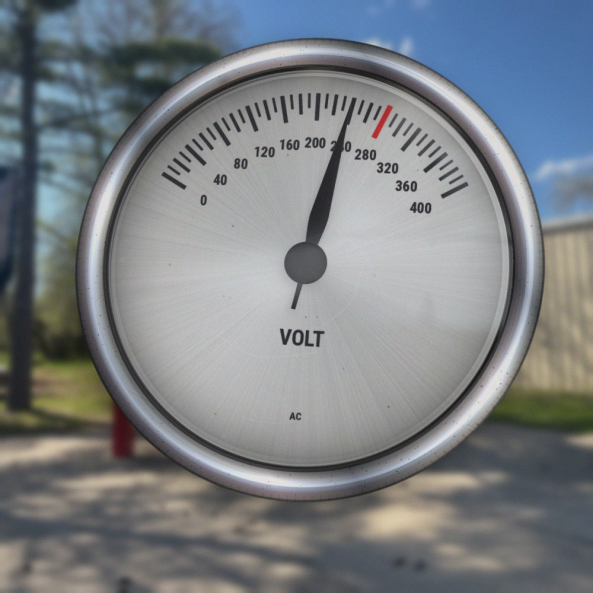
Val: 240 V
